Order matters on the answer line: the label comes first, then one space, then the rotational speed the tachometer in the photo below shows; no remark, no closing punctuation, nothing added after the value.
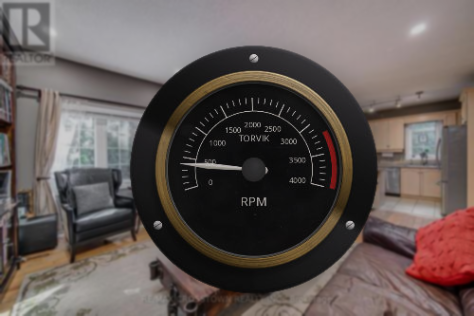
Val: 400 rpm
